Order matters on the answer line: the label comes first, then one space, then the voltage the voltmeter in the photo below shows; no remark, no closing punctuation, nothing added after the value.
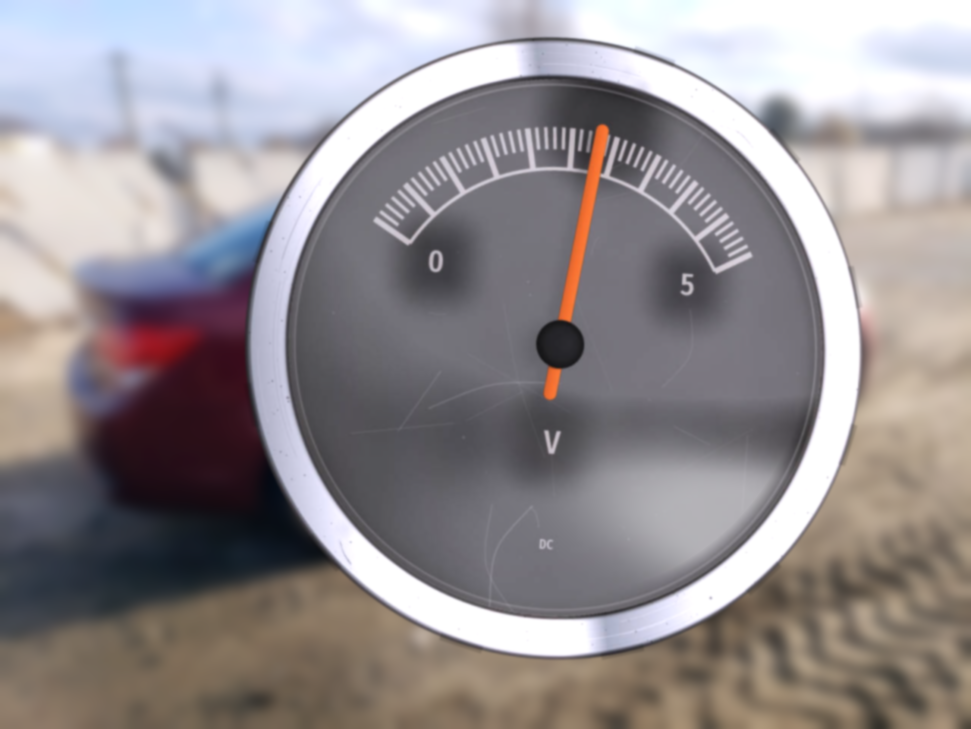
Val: 2.8 V
